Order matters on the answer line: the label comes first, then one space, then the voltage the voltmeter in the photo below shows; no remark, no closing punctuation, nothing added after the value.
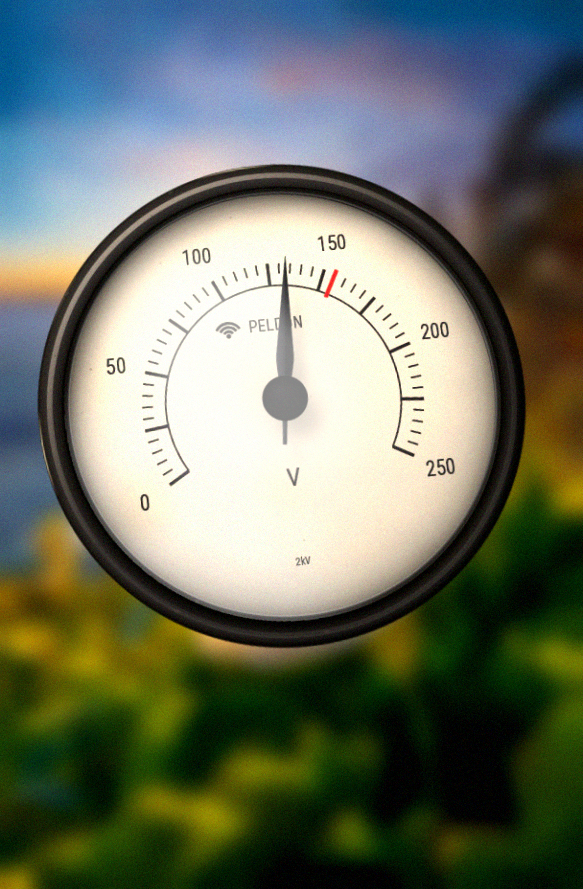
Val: 132.5 V
